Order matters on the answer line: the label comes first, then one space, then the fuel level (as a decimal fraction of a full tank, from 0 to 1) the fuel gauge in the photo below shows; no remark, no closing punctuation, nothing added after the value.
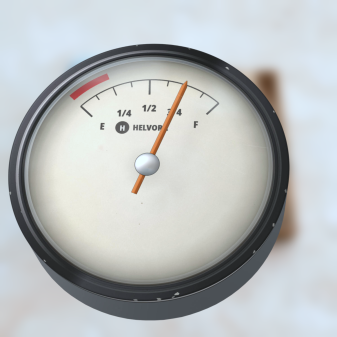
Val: 0.75
